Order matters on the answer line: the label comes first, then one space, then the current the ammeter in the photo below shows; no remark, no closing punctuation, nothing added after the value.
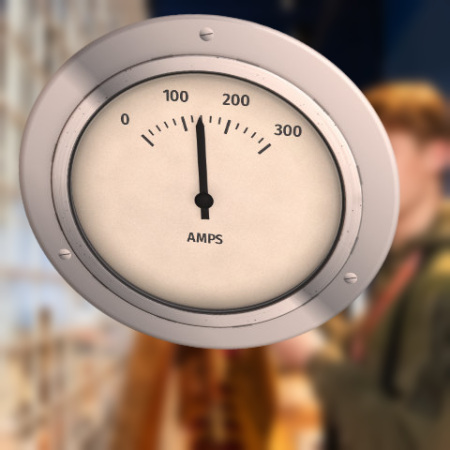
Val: 140 A
